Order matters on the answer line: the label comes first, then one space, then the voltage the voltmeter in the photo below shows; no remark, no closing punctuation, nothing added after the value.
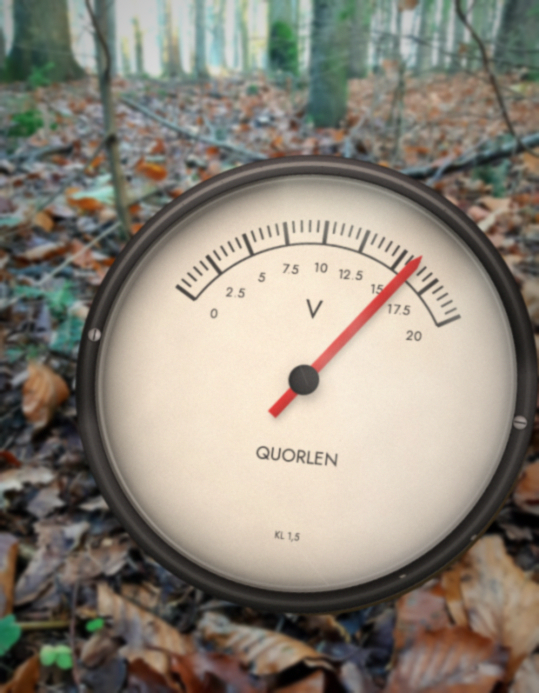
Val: 16 V
